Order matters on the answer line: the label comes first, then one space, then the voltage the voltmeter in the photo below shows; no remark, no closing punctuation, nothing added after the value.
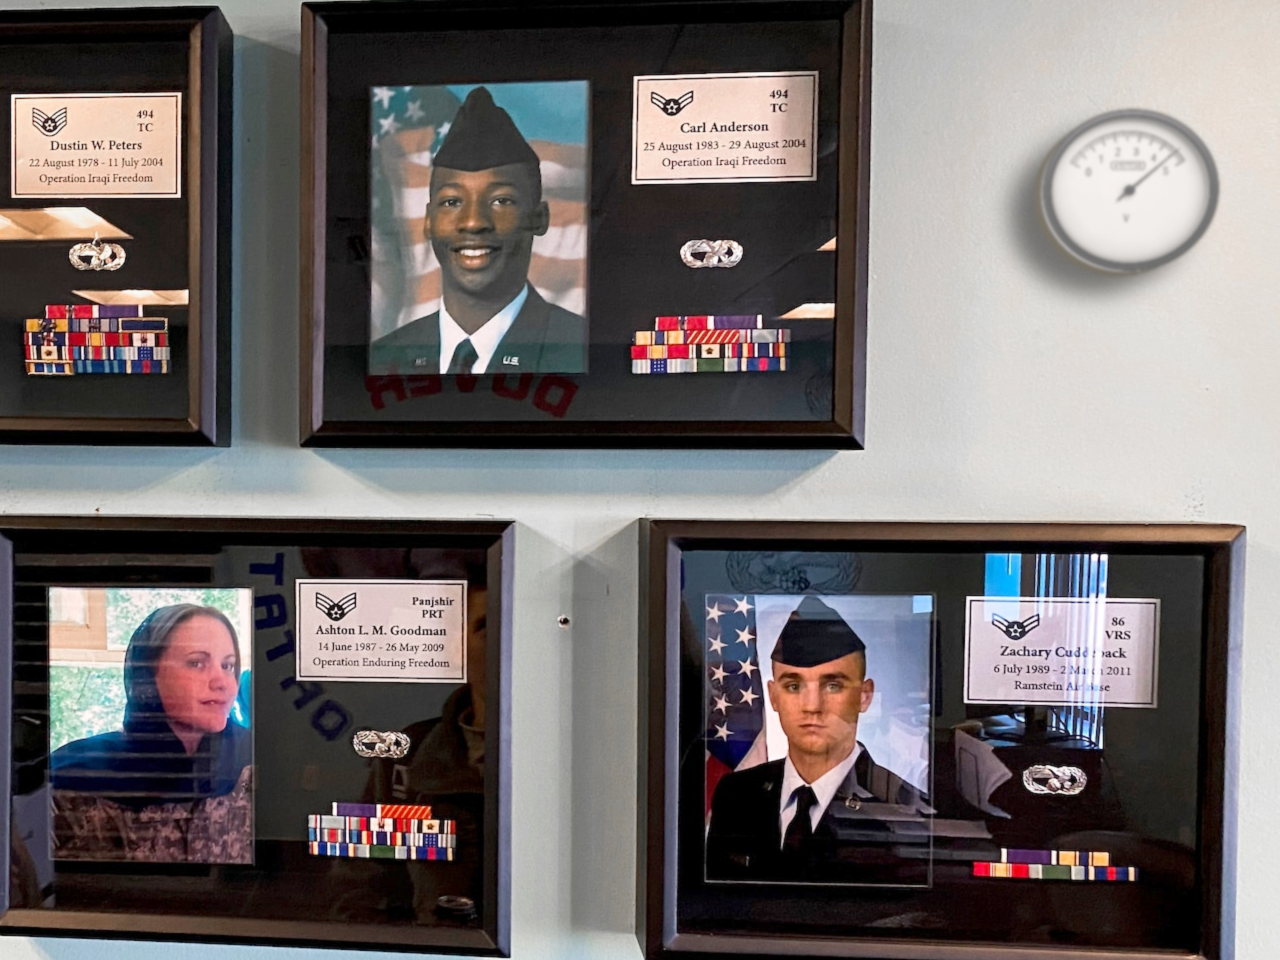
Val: 4.5 V
